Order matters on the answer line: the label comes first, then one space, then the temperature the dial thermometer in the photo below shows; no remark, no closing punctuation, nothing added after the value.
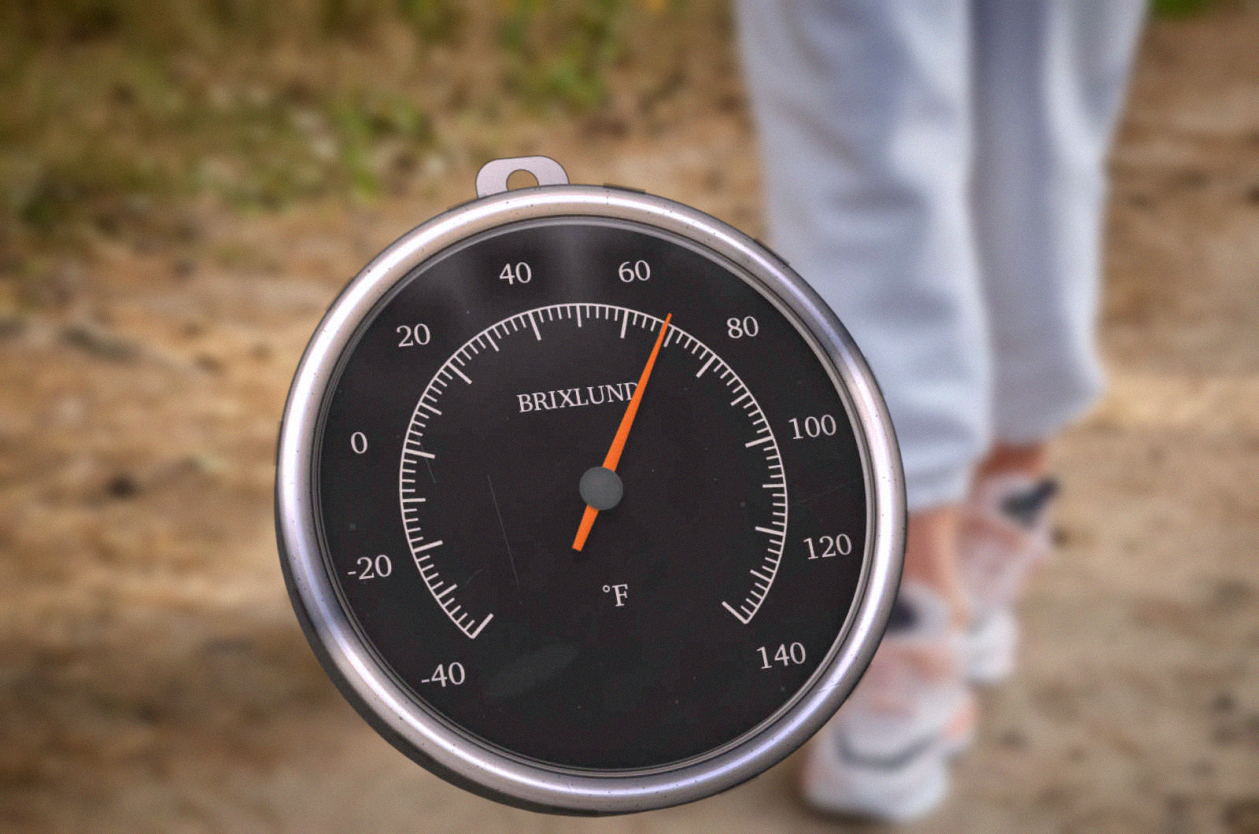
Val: 68 °F
